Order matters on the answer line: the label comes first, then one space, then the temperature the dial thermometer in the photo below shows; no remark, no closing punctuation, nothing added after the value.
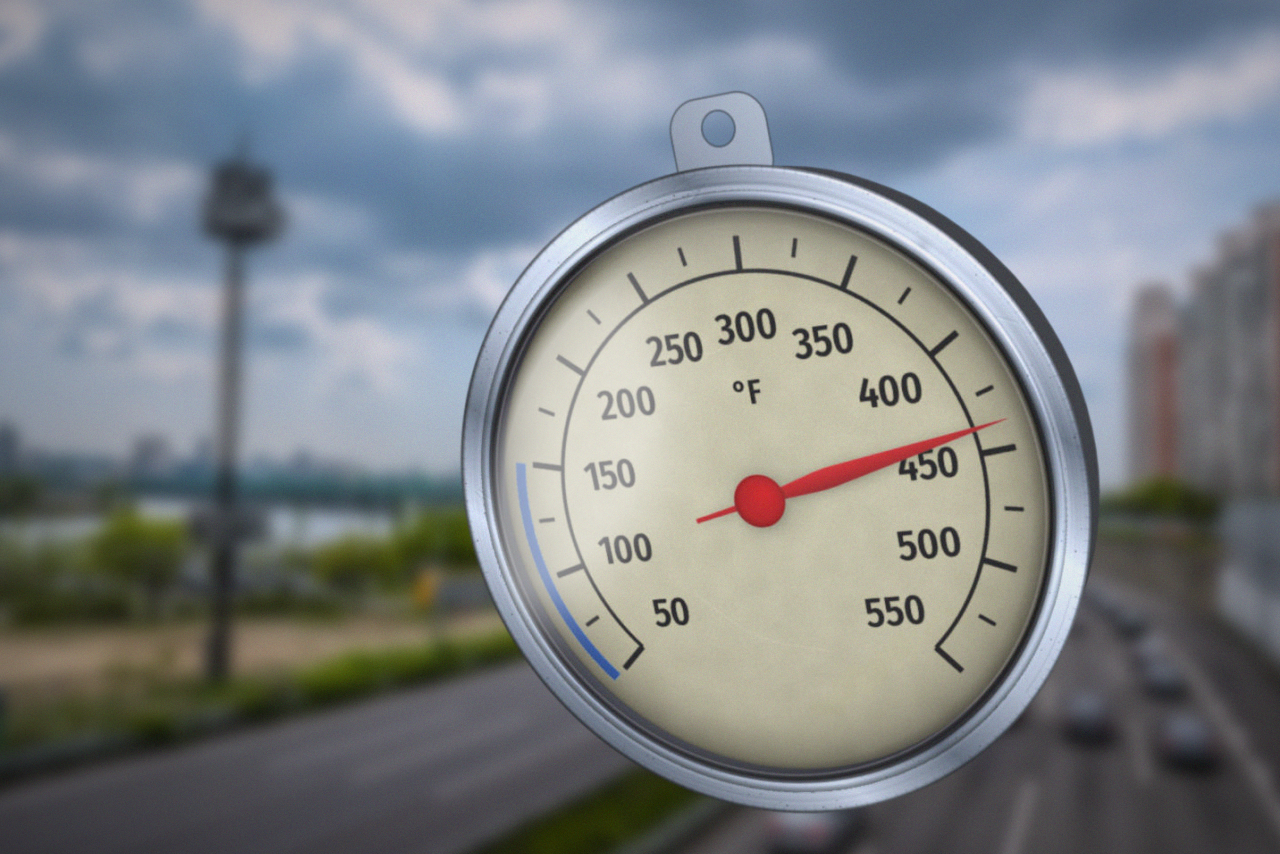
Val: 437.5 °F
